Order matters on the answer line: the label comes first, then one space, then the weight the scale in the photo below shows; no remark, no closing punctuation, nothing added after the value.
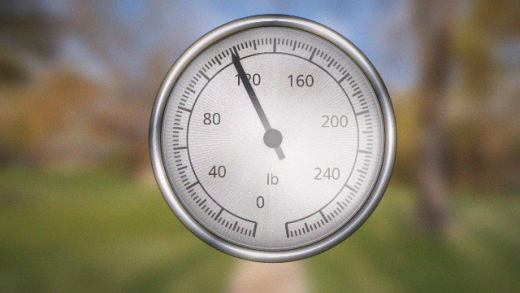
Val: 118 lb
